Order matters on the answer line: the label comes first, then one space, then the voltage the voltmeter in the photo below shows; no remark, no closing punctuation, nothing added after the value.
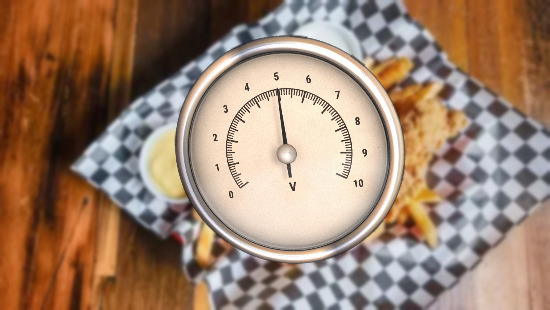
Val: 5 V
